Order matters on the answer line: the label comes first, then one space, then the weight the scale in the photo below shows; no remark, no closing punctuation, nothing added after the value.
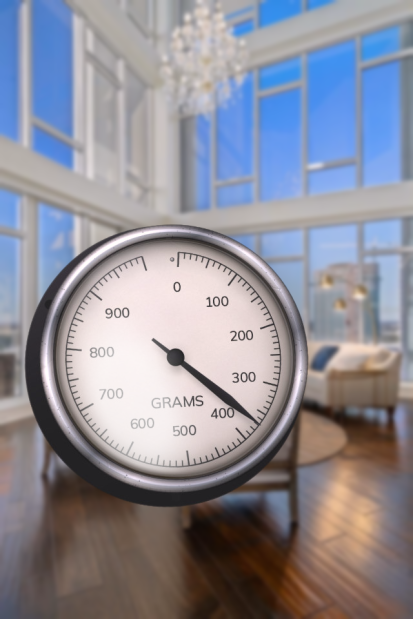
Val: 370 g
